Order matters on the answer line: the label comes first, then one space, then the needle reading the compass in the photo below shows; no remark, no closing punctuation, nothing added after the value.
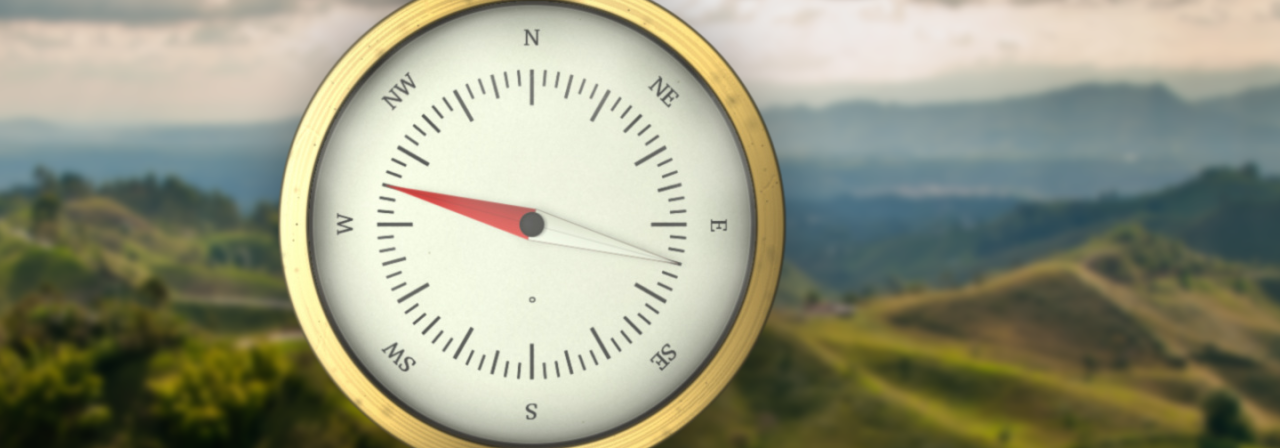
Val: 285 °
